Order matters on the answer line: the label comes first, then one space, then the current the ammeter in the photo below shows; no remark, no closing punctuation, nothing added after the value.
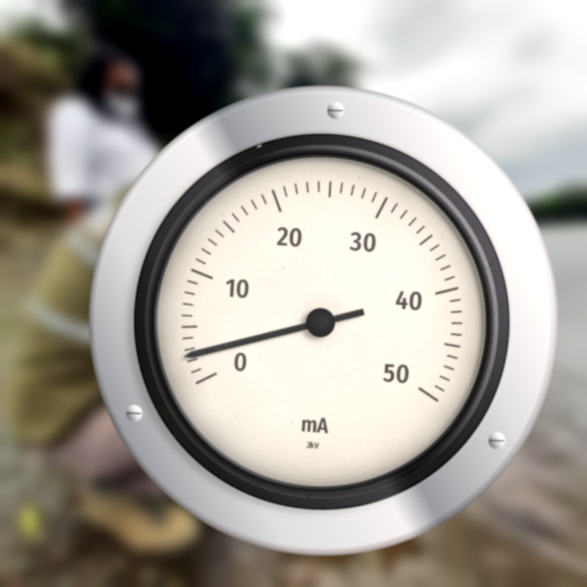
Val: 2.5 mA
